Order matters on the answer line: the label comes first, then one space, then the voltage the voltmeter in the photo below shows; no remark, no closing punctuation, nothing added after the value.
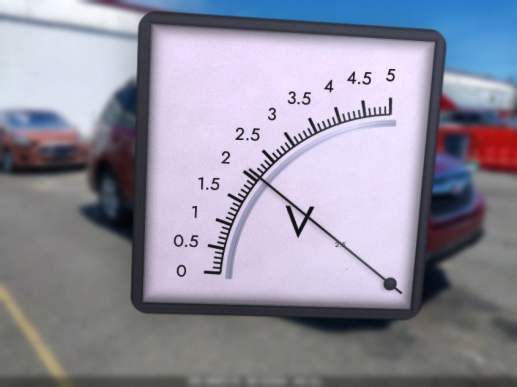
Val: 2.1 V
